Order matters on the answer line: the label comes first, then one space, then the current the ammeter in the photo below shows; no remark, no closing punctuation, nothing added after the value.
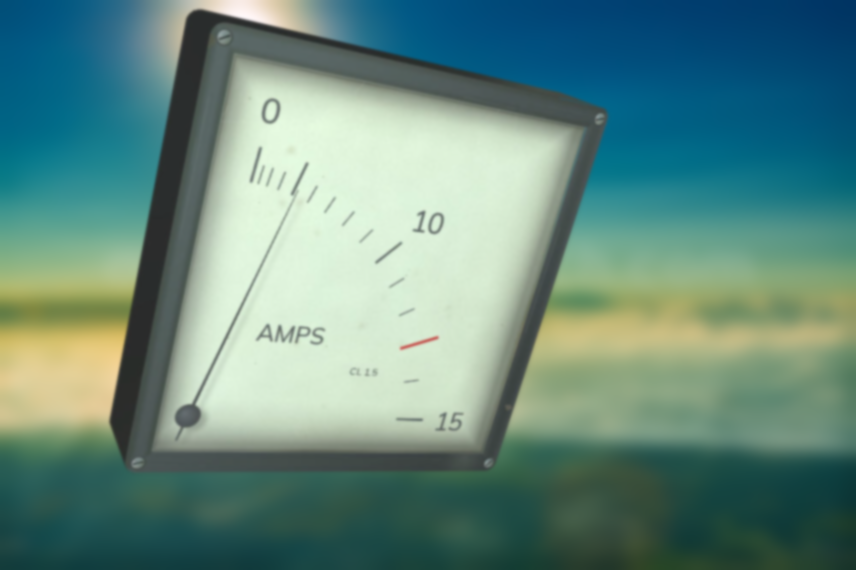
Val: 5 A
